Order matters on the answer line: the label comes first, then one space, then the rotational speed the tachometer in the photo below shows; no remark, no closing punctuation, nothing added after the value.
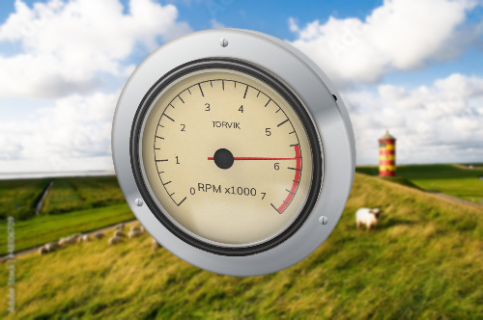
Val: 5750 rpm
